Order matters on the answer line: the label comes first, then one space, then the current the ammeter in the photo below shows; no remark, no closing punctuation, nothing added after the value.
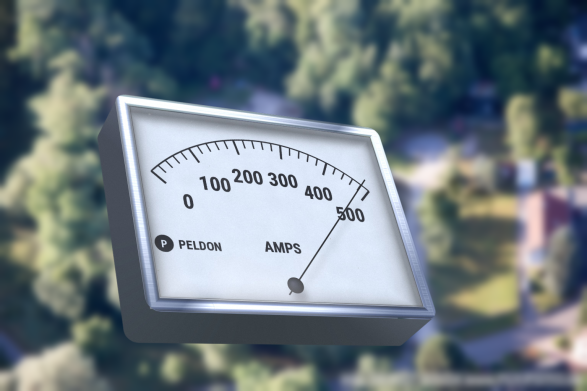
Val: 480 A
